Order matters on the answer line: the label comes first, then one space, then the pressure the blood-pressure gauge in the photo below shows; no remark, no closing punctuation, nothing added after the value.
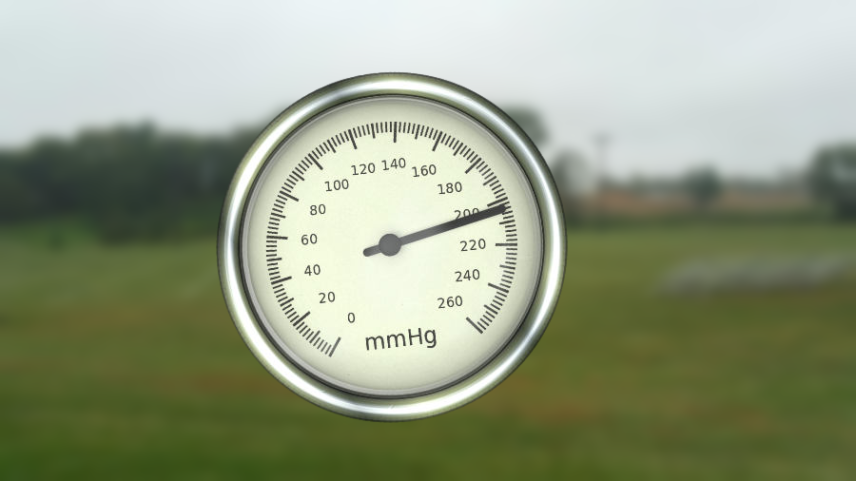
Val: 204 mmHg
